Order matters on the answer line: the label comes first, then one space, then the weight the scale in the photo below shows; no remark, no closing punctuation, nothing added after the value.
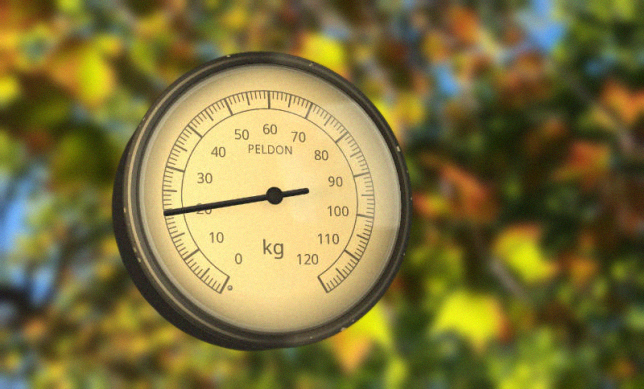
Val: 20 kg
